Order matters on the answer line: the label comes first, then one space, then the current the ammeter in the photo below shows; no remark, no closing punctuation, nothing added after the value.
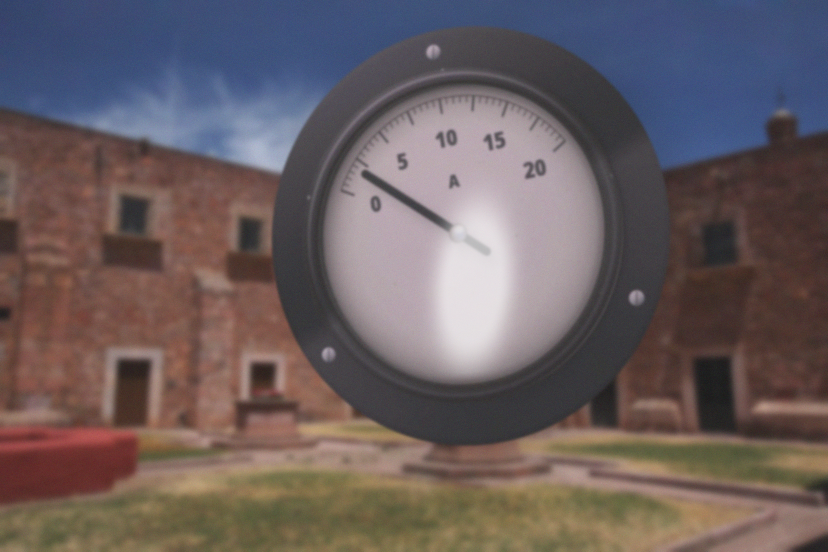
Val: 2 A
